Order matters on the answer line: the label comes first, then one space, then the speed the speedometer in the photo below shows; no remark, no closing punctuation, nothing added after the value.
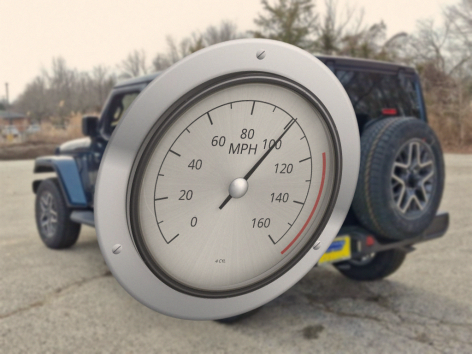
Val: 100 mph
